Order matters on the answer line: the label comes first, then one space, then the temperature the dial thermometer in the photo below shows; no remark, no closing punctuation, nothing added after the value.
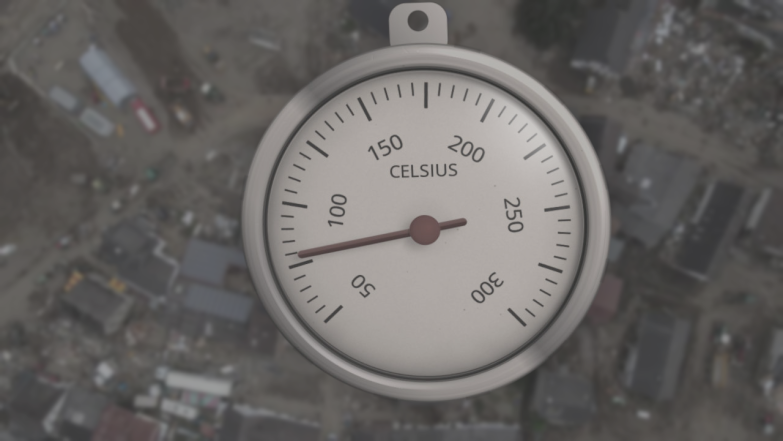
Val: 80 °C
